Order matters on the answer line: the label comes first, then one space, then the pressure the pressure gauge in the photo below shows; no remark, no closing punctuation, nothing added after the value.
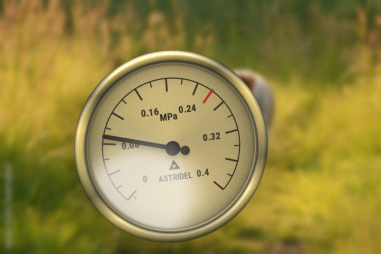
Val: 0.09 MPa
